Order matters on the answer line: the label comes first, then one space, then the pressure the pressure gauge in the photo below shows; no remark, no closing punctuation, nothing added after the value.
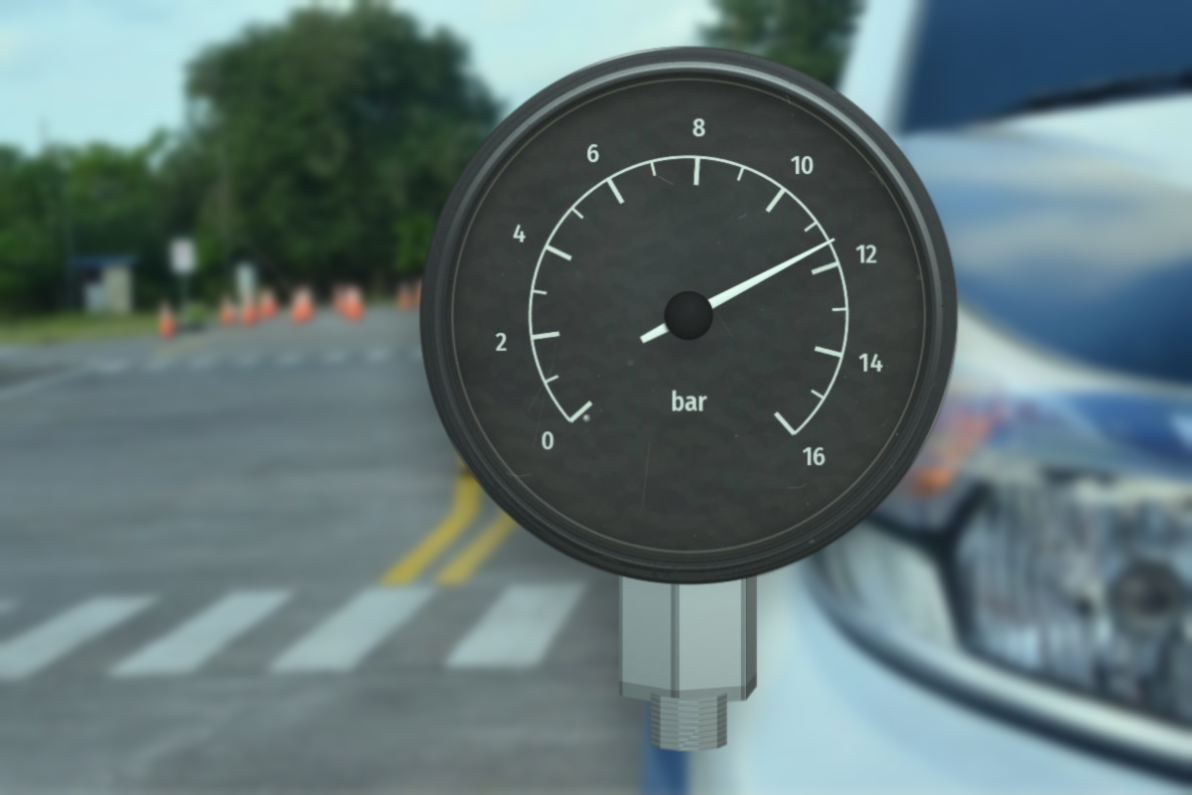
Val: 11.5 bar
